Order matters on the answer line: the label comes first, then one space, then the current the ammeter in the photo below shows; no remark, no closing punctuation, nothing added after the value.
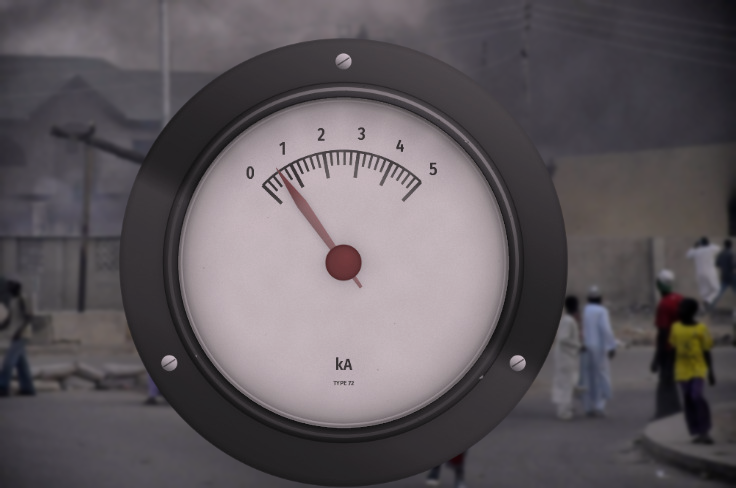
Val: 0.6 kA
